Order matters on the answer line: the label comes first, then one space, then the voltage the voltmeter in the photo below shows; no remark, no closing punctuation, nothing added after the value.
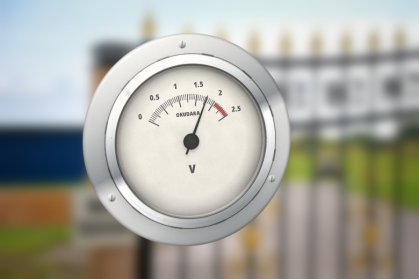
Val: 1.75 V
